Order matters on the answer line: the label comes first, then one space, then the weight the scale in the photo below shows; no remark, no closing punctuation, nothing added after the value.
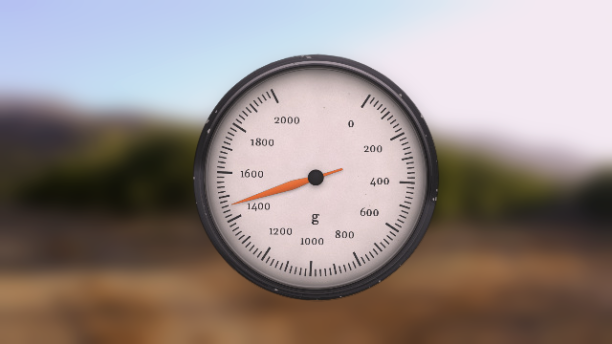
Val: 1460 g
